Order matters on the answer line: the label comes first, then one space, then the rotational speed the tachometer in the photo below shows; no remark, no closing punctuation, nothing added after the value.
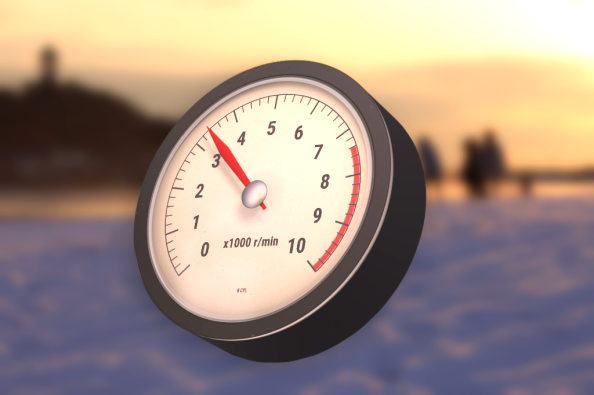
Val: 3400 rpm
